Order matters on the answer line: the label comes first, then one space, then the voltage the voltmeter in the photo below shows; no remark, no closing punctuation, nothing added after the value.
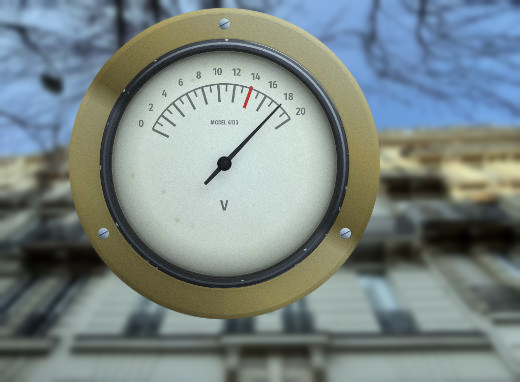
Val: 18 V
